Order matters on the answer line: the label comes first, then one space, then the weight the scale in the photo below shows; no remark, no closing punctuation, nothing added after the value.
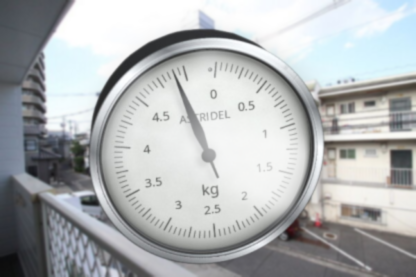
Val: 4.9 kg
